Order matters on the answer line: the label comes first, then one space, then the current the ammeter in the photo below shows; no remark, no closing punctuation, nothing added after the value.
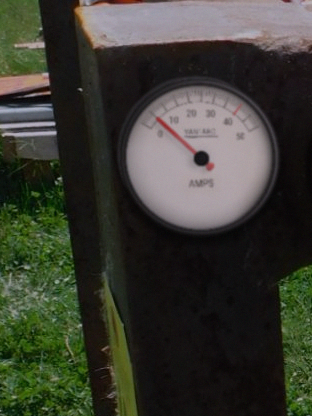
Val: 5 A
